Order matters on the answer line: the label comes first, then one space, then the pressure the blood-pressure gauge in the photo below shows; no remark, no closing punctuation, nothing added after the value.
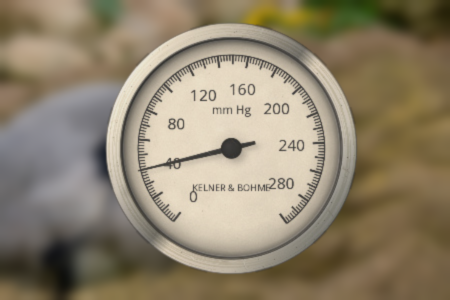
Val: 40 mmHg
